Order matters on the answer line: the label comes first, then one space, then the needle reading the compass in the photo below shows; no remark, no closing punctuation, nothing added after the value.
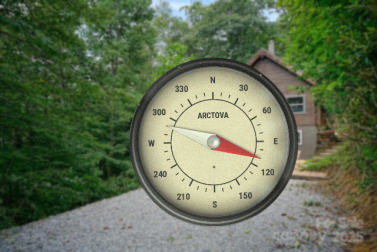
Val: 110 °
